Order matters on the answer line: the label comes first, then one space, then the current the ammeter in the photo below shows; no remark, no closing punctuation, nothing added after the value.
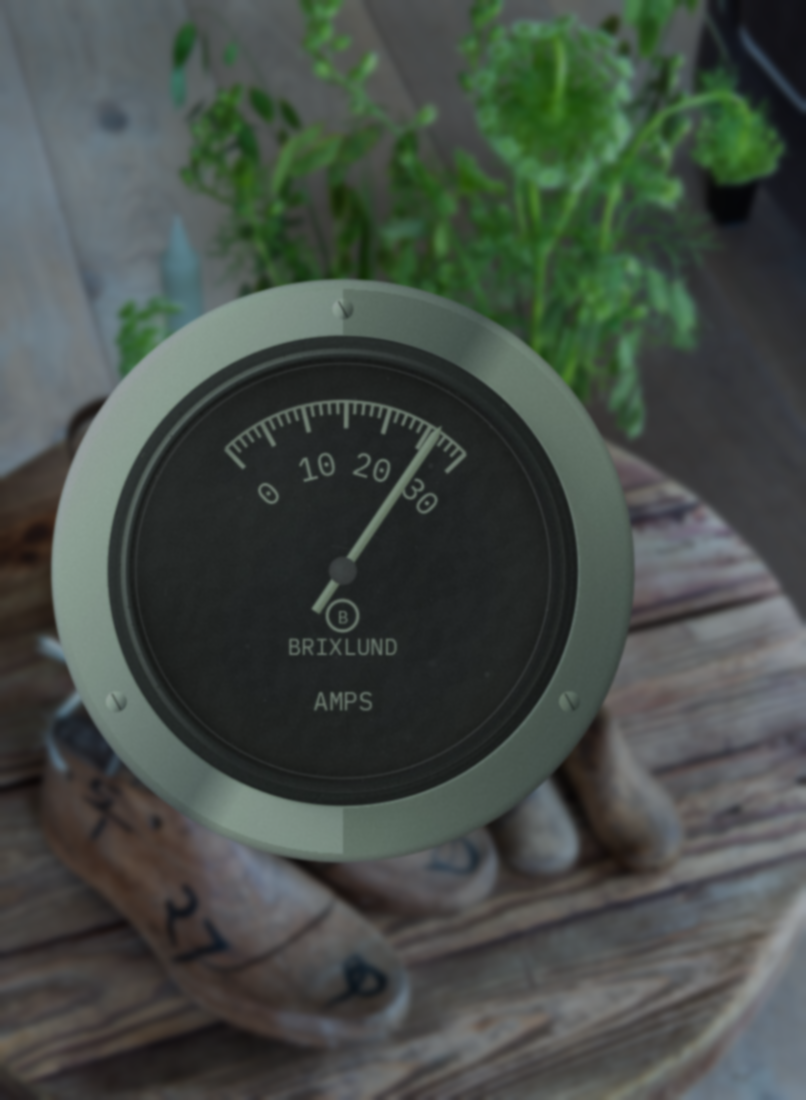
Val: 26 A
